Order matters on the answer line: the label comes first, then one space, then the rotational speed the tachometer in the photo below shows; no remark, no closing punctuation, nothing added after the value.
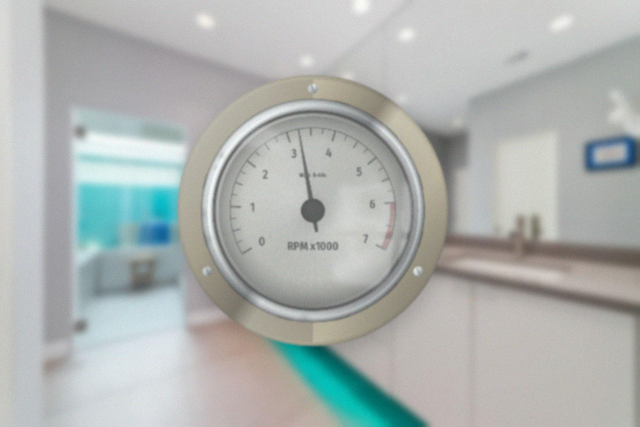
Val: 3250 rpm
